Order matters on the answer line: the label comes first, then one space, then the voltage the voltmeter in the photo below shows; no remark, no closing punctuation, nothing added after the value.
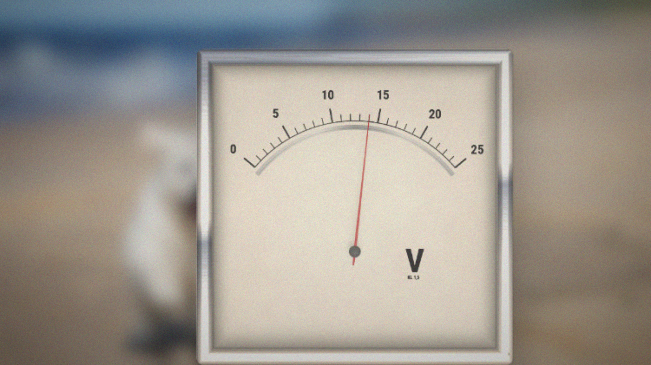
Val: 14 V
